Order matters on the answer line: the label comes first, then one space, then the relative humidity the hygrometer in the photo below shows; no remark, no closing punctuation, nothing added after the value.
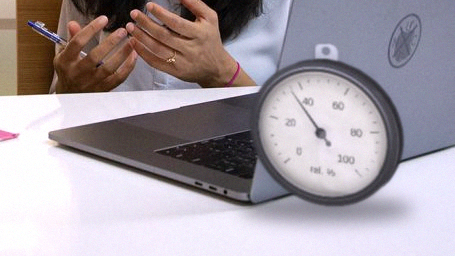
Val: 36 %
